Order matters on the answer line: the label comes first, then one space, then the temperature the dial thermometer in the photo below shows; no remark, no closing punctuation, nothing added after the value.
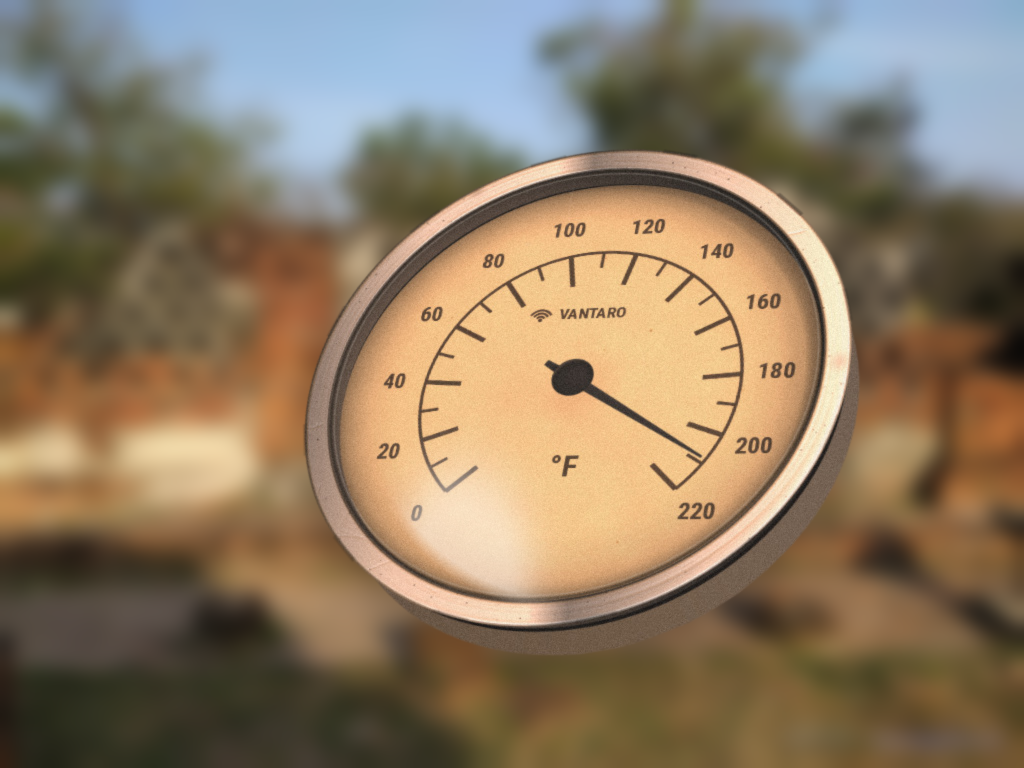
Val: 210 °F
